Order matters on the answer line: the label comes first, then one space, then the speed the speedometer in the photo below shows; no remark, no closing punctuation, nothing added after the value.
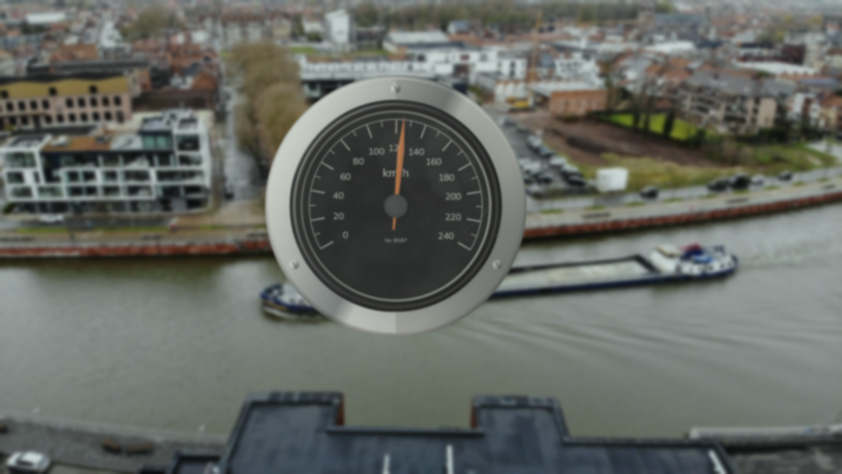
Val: 125 km/h
